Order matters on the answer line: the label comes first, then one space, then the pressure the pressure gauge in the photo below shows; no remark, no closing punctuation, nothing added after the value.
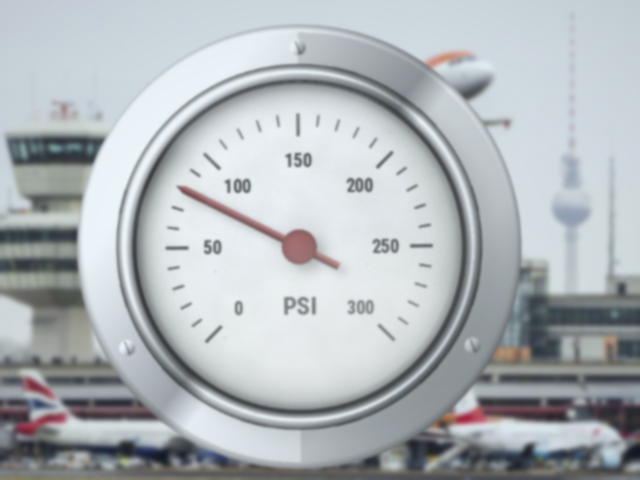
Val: 80 psi
